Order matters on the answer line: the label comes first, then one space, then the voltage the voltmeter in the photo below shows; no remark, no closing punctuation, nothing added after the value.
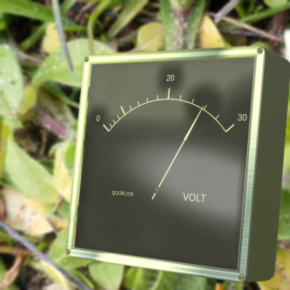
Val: 26 V
